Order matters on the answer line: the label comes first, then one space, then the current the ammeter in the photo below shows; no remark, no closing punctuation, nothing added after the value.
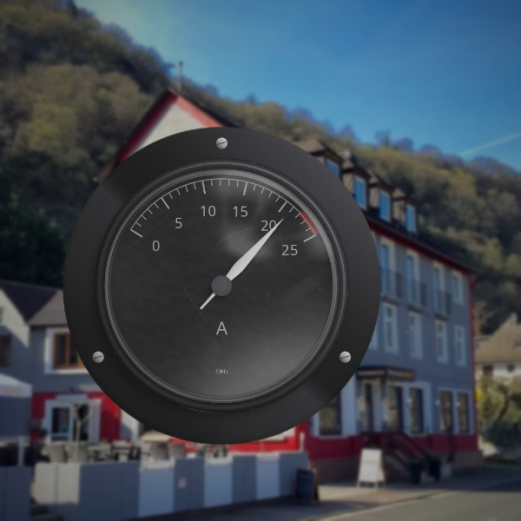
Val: 21 A
